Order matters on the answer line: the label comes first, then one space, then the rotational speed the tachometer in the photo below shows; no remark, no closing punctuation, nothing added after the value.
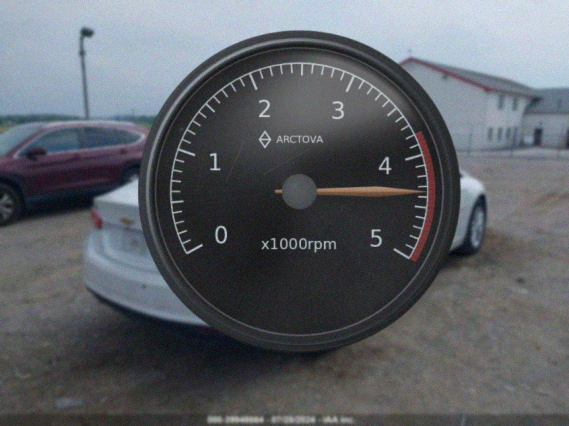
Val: 4350 rpm
